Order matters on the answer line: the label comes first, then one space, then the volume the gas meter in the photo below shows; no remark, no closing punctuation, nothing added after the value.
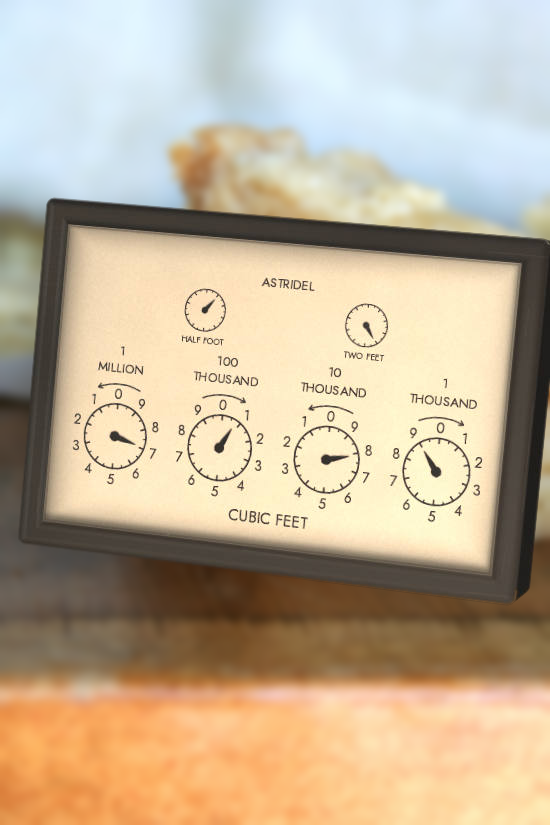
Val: 707900 ft³
